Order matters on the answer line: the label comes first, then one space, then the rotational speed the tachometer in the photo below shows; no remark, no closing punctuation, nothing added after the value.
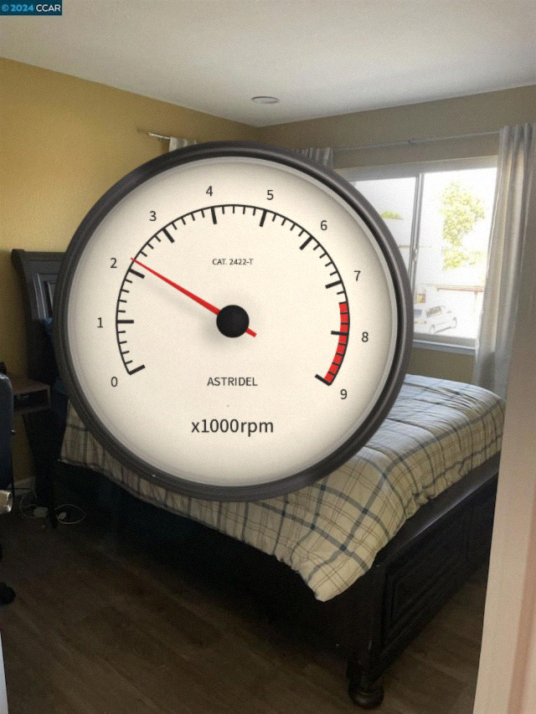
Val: 2200 rpm
